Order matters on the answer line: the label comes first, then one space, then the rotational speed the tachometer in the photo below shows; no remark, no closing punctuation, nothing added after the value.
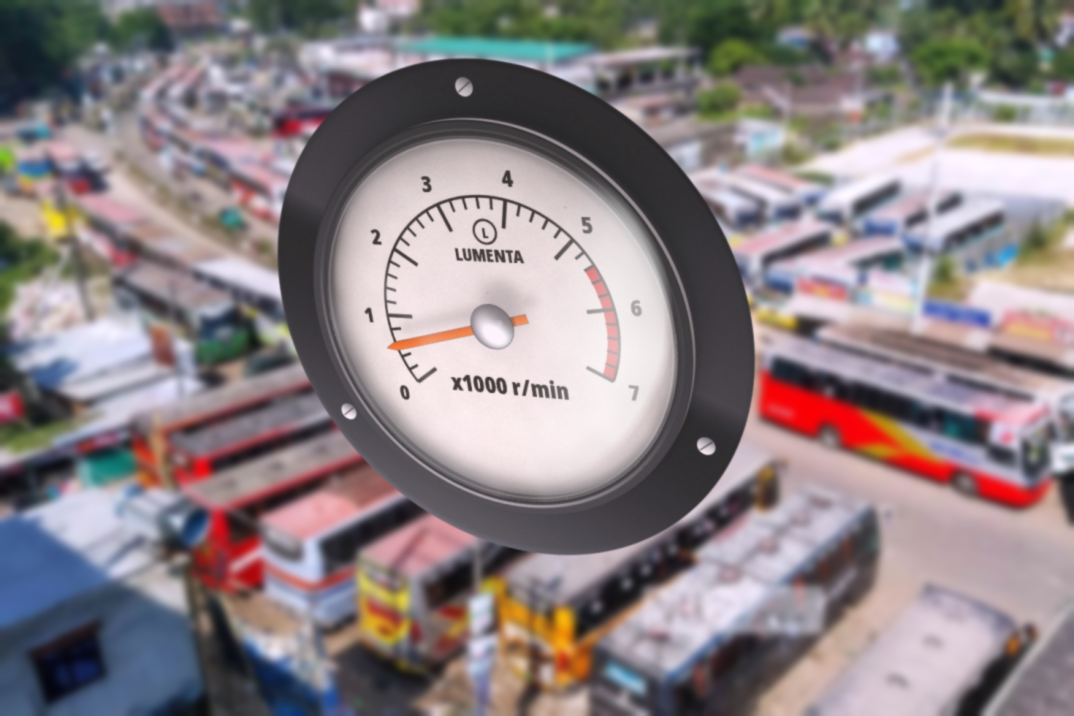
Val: 600 rpm
